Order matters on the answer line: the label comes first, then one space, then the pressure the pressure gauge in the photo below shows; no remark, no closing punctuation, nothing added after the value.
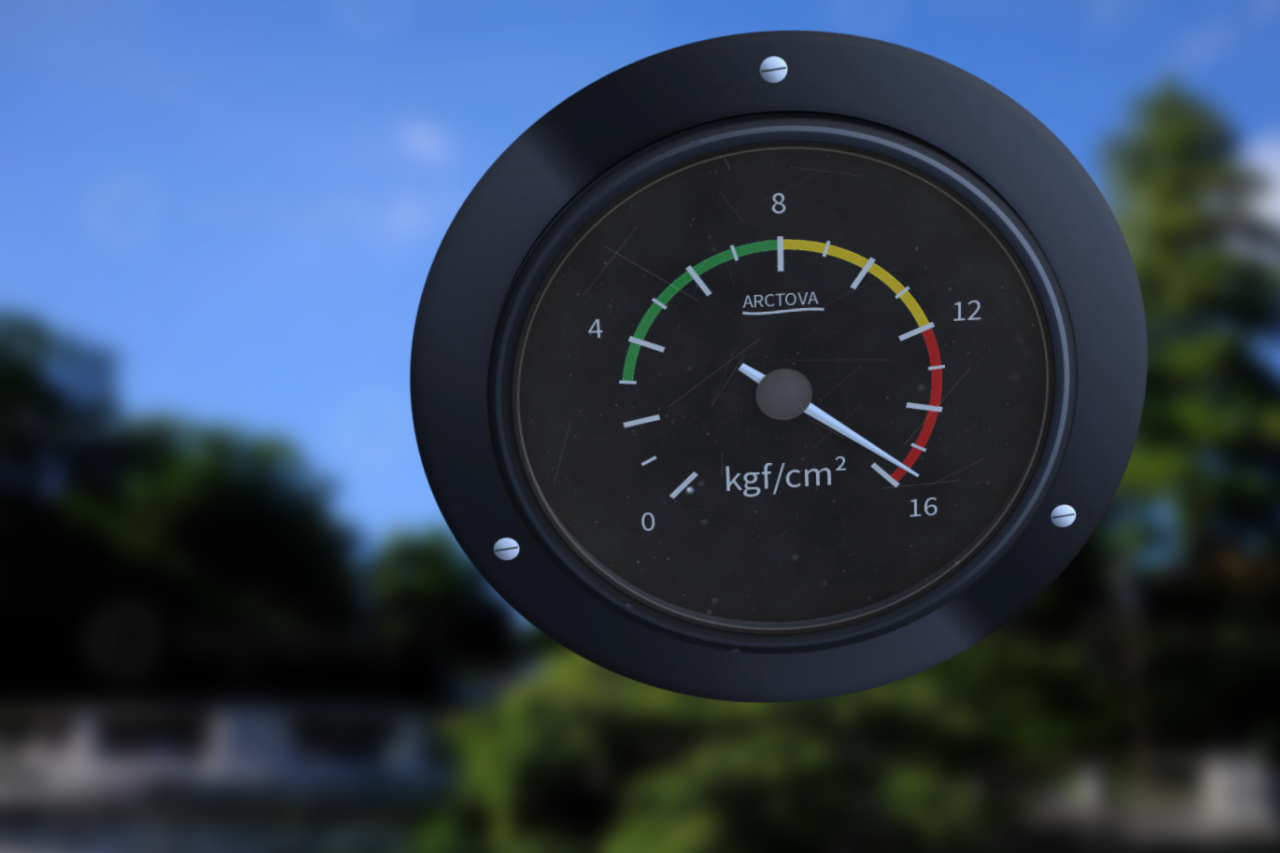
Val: 15.5 kg/cm²
